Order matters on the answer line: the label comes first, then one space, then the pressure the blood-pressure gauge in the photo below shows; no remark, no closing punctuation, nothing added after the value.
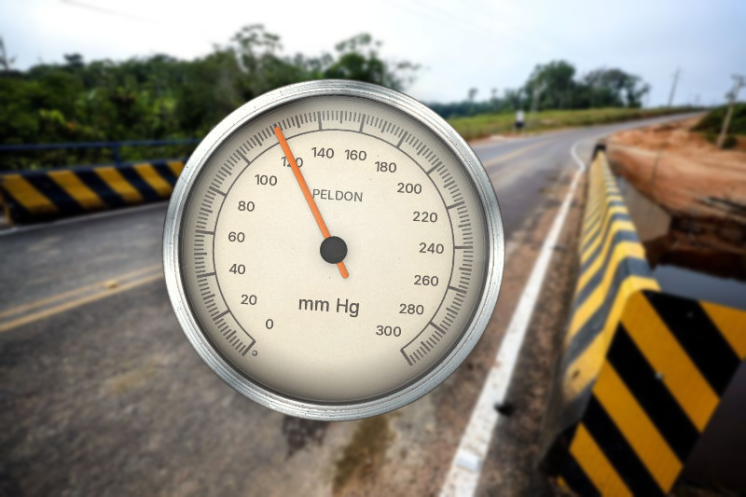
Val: 120 mmHg
